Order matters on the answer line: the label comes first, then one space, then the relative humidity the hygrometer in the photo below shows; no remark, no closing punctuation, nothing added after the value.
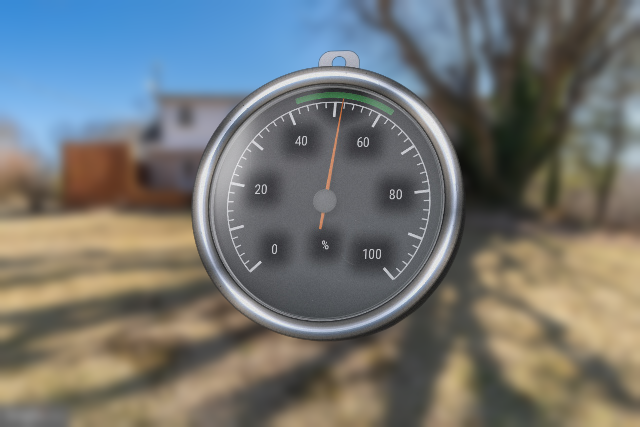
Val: 52 %
